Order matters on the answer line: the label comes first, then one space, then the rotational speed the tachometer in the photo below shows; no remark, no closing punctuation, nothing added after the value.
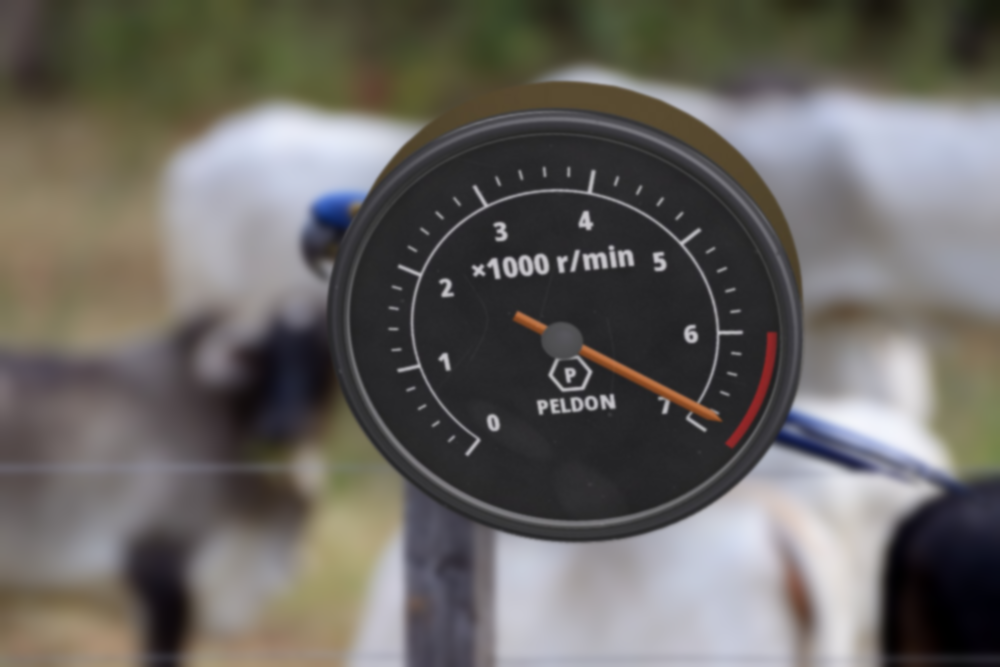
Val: 6800 rpm
